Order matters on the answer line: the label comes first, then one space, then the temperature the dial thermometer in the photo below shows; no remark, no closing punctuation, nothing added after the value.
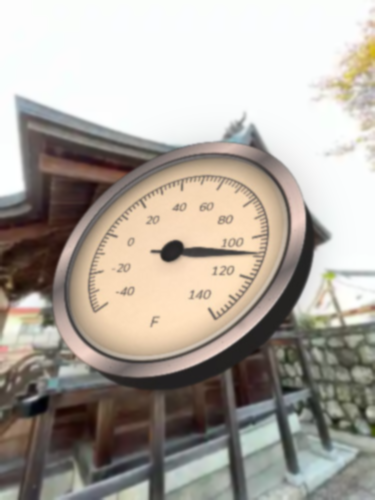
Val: 110 °F
